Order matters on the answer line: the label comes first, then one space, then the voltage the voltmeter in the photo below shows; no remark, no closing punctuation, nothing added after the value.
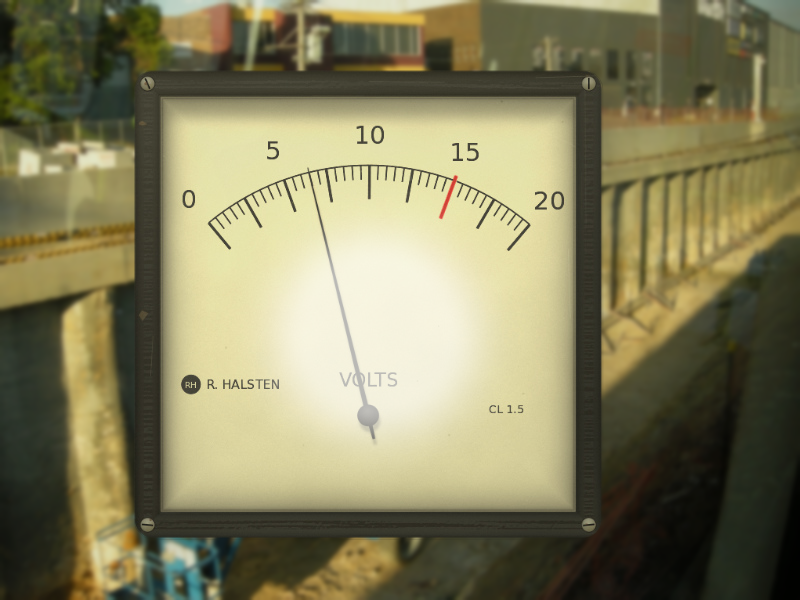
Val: 6.5 V
